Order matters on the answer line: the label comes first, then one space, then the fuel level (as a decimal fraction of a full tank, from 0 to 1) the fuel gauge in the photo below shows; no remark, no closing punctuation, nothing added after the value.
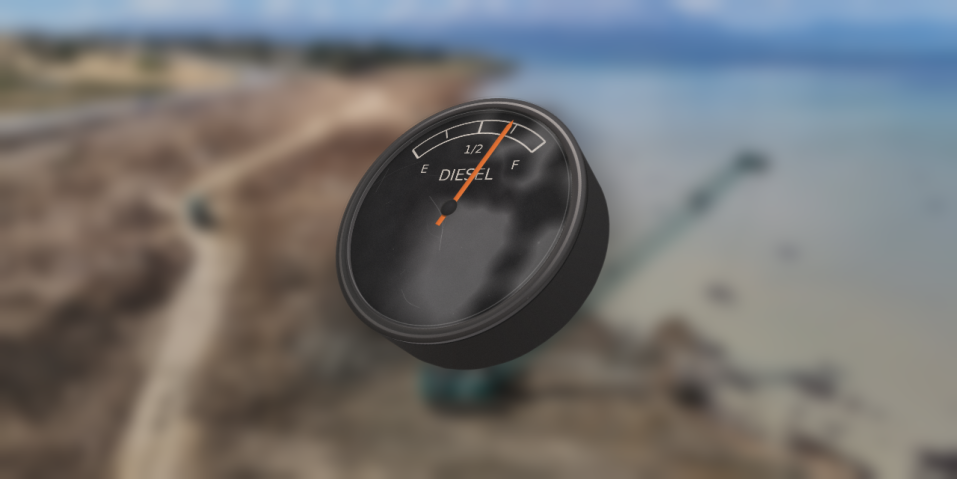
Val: 0.75
